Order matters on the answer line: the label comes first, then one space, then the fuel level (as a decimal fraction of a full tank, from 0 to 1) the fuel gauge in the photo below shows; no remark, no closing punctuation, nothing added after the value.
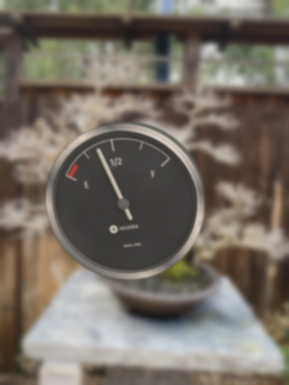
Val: 0.375
